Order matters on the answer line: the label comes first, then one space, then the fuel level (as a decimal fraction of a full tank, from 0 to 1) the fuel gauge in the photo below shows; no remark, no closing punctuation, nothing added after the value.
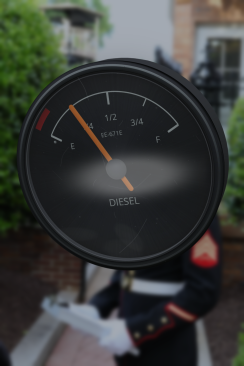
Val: 0.25
